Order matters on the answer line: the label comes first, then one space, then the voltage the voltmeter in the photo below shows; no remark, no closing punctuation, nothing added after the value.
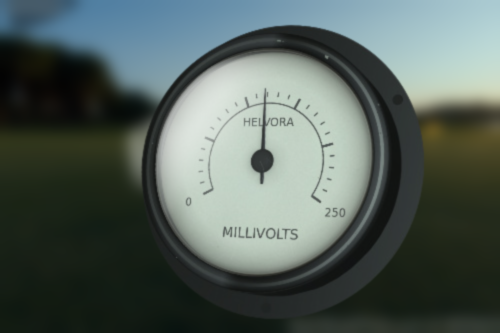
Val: 120 mV
